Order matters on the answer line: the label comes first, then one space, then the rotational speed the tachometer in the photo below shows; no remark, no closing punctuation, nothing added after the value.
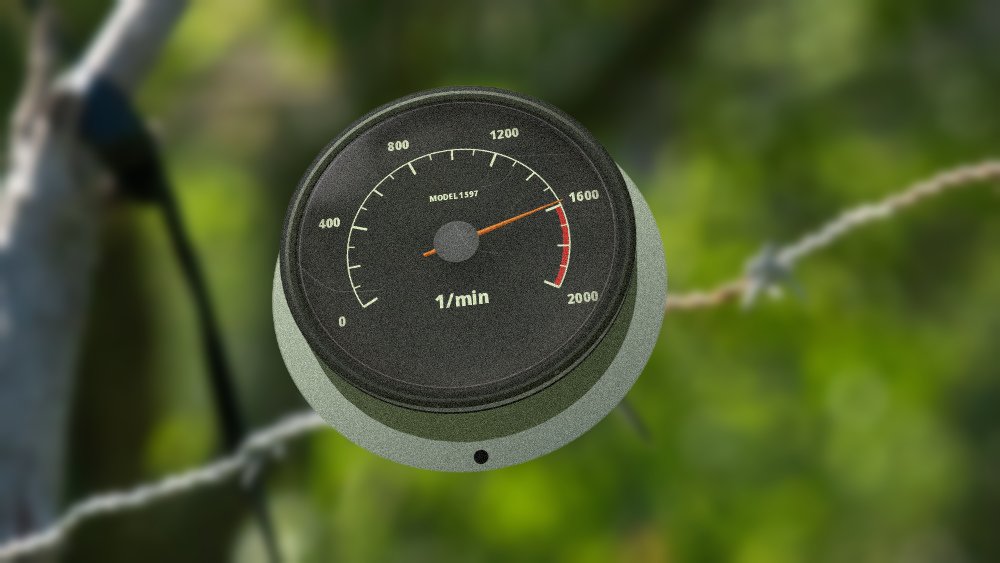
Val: 1600 rpm
